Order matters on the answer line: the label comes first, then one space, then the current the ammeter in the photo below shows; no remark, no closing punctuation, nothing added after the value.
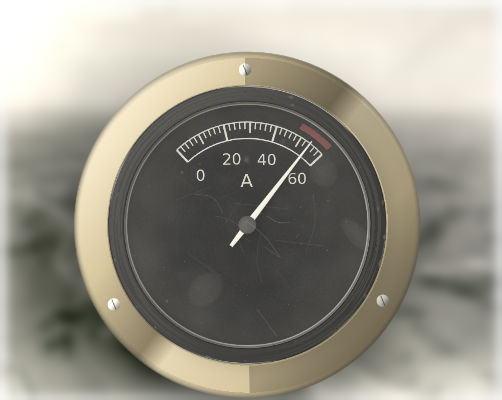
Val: 54 A
